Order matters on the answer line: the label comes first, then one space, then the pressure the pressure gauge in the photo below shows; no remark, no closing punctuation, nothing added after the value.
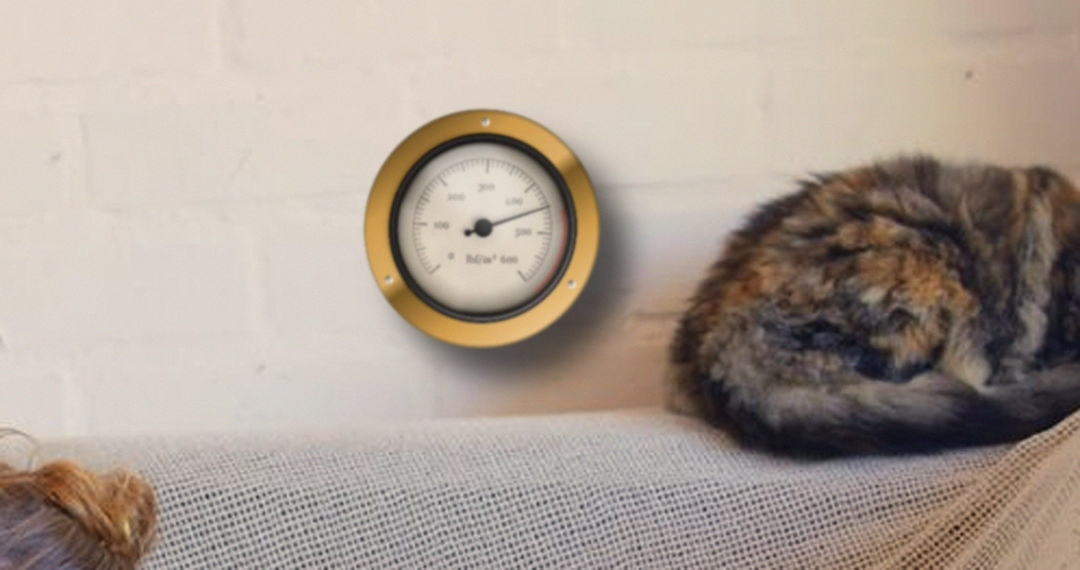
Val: 450 psi
